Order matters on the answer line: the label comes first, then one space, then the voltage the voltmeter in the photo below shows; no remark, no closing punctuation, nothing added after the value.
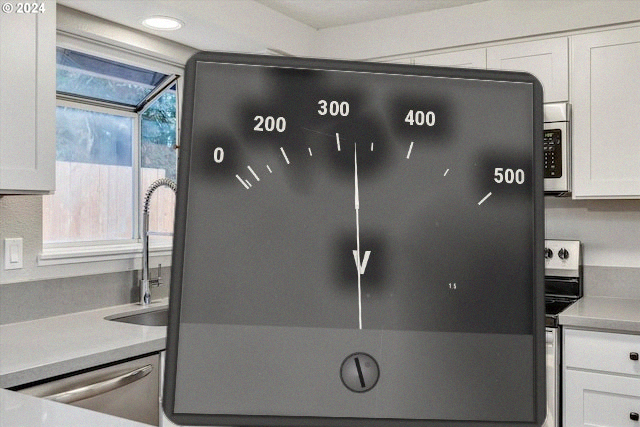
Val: 325 V
